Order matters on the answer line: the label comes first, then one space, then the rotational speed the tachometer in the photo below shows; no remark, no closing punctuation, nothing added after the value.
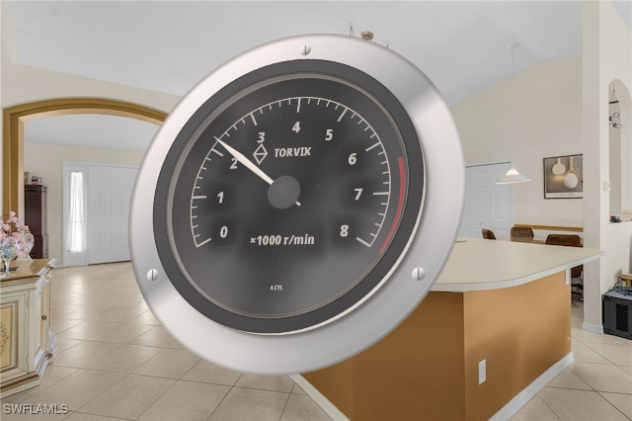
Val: 2200 rpm
